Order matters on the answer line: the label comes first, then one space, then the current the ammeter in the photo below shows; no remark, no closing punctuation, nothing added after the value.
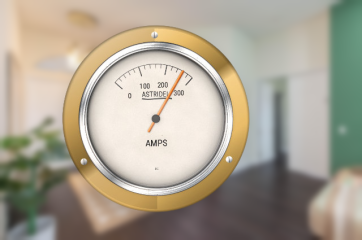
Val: 260 A
